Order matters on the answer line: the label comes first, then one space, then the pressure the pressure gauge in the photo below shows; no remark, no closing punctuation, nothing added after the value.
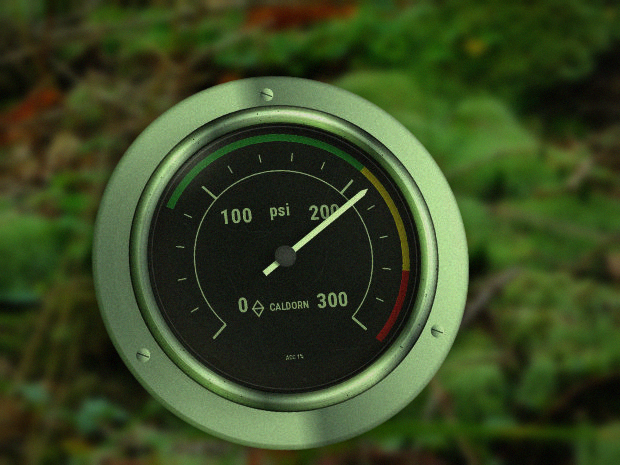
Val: 210 psi
